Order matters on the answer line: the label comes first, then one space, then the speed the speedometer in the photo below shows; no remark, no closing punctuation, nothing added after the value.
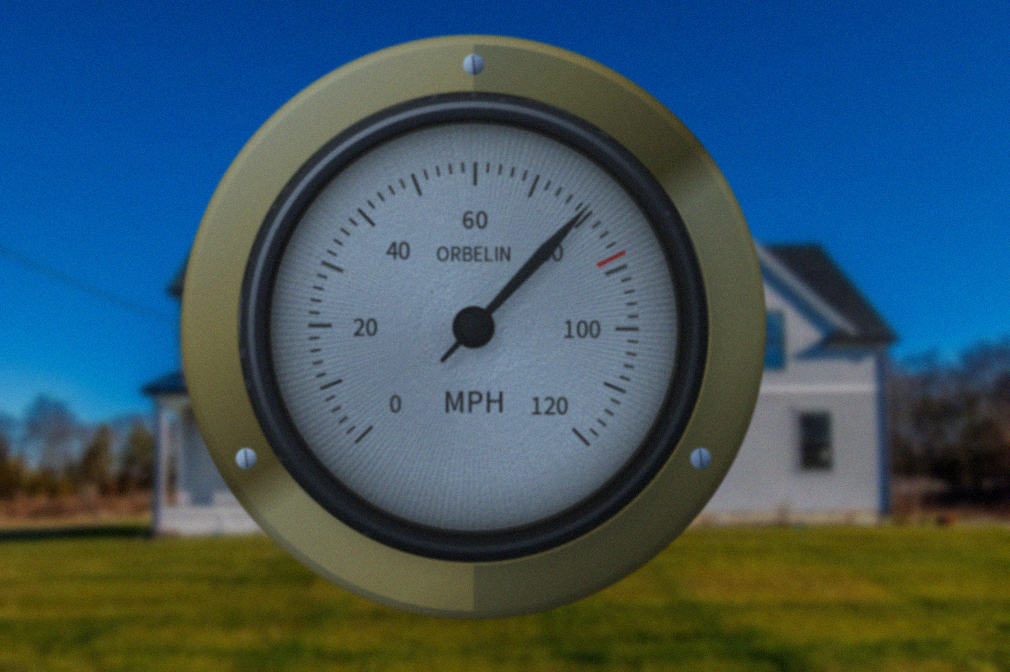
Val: 79 mph
